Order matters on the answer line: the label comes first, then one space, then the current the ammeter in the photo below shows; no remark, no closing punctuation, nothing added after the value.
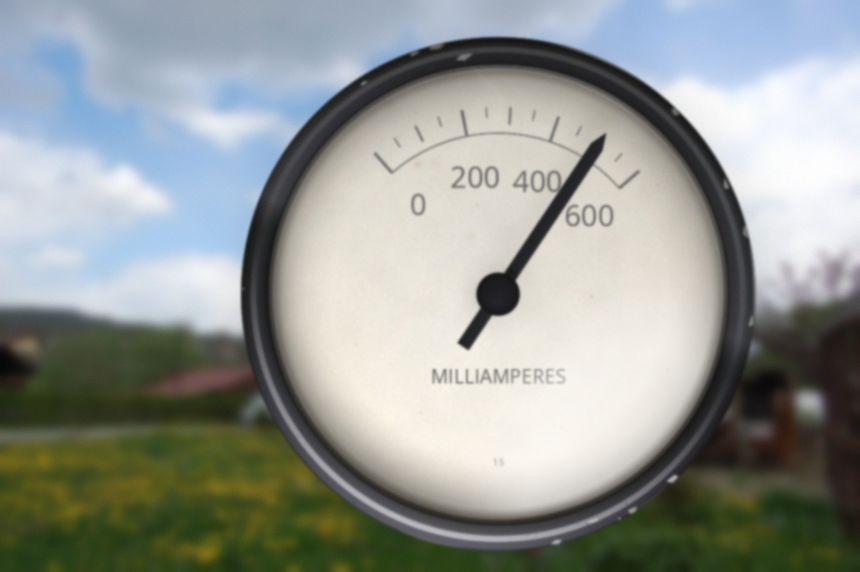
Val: 500 mA
